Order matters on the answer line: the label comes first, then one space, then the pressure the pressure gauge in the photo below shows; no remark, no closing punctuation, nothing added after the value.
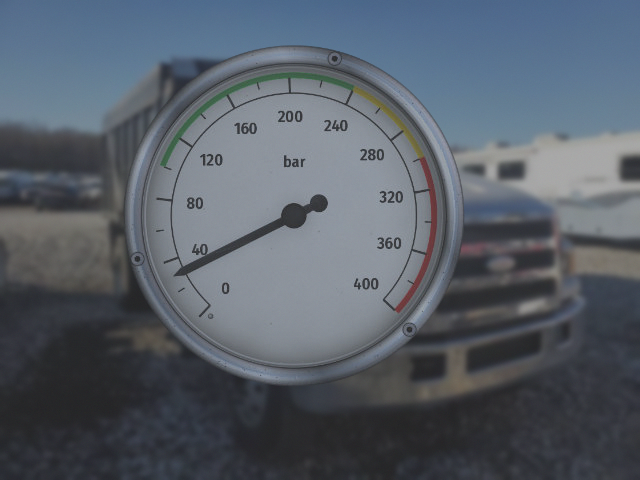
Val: 30 bar
